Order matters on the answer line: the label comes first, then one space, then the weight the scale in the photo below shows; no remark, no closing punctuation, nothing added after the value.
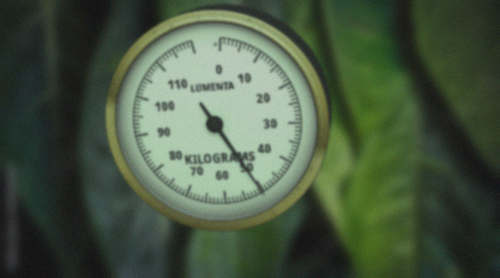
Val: 50 kg
